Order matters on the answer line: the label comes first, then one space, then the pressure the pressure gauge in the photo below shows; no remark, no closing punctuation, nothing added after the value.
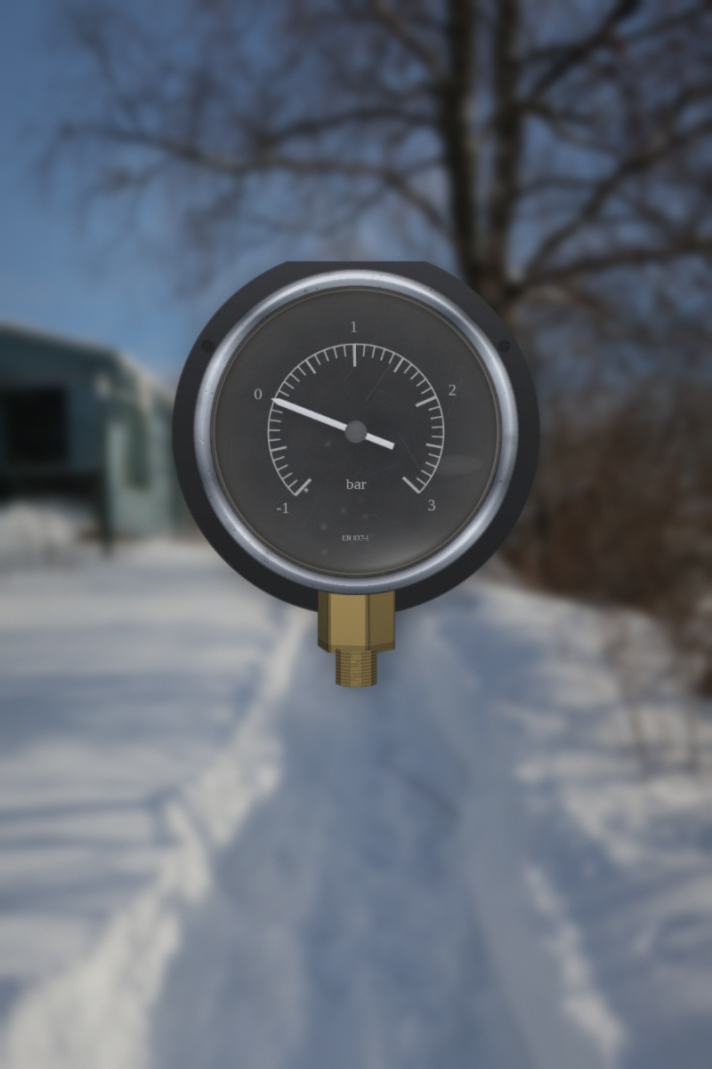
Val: 0 bar
